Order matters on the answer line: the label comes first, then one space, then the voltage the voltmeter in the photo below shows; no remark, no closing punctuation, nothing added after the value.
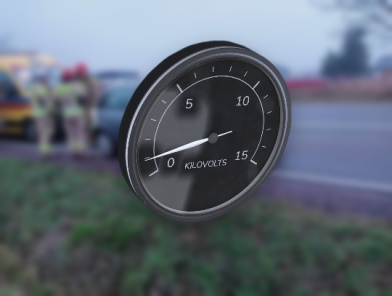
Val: 1 kV
